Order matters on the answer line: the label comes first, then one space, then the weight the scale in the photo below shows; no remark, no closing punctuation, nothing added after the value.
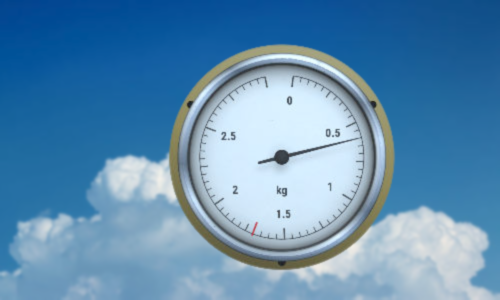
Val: 0.6 kg
